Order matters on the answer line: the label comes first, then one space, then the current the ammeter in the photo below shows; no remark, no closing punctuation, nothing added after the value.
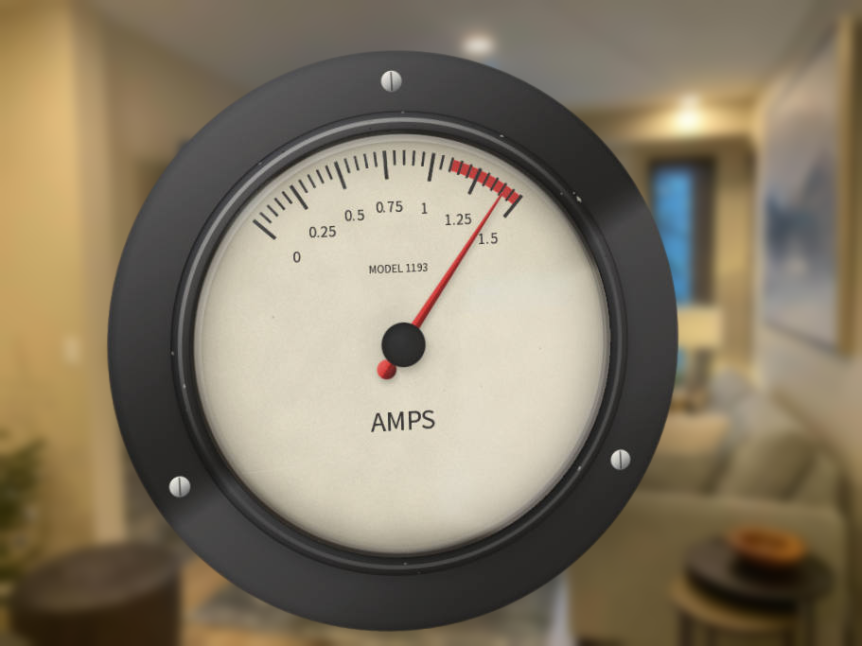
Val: 1.4 A
